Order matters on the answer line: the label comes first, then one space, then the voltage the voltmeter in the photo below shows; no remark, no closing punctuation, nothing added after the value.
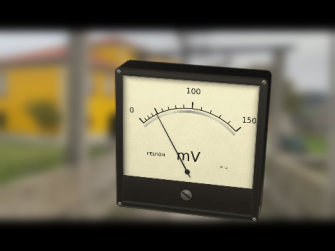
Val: 50 mV
